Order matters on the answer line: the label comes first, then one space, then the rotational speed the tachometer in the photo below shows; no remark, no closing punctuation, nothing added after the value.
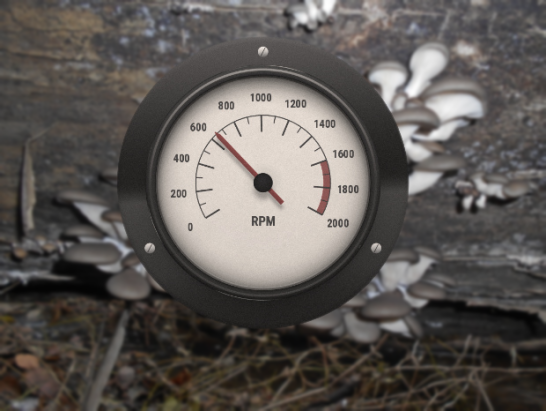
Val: 650 rpm
